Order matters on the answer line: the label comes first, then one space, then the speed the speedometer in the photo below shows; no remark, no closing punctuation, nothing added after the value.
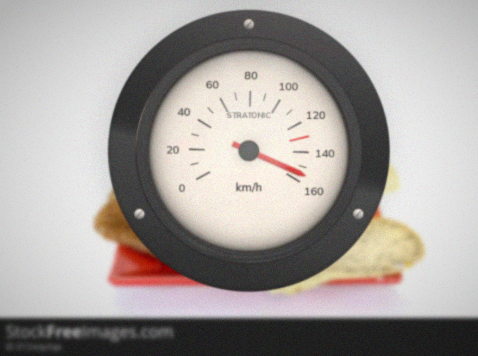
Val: 155 km/h
